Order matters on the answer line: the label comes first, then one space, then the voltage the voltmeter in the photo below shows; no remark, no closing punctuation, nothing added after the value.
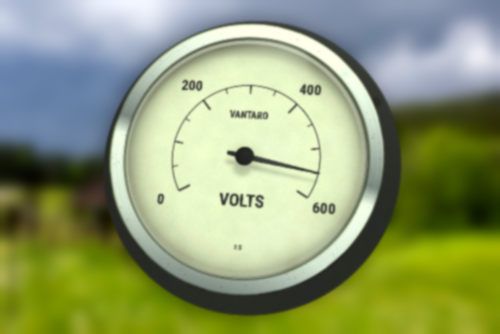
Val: 550 V
